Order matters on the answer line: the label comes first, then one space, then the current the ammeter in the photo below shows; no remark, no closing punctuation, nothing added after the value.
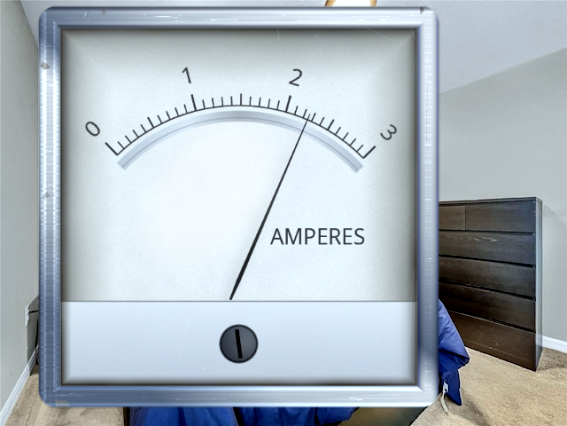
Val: 2.25 A
